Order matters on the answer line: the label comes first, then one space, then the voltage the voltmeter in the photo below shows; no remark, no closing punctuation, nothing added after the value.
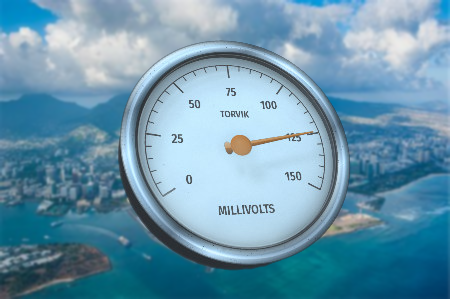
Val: 125 mV
